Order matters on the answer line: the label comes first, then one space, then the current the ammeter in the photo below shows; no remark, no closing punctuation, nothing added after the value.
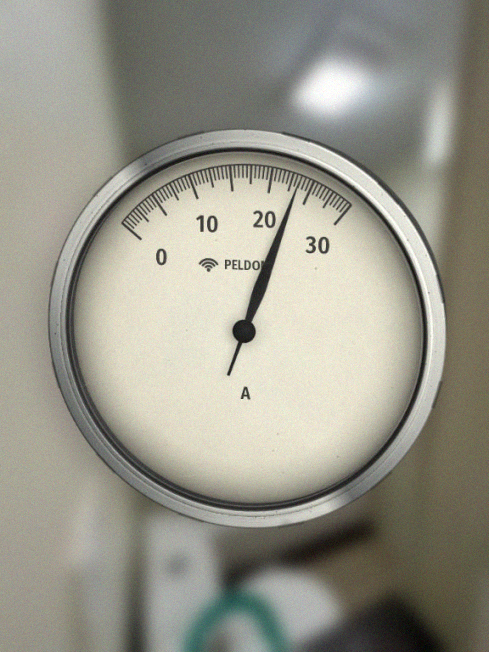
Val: 23.5 A
